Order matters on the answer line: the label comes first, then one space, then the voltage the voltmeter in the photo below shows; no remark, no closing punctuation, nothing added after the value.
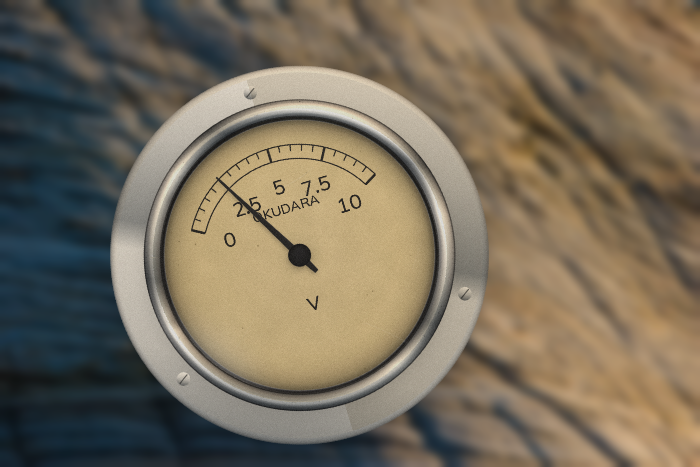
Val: 2.5 V
